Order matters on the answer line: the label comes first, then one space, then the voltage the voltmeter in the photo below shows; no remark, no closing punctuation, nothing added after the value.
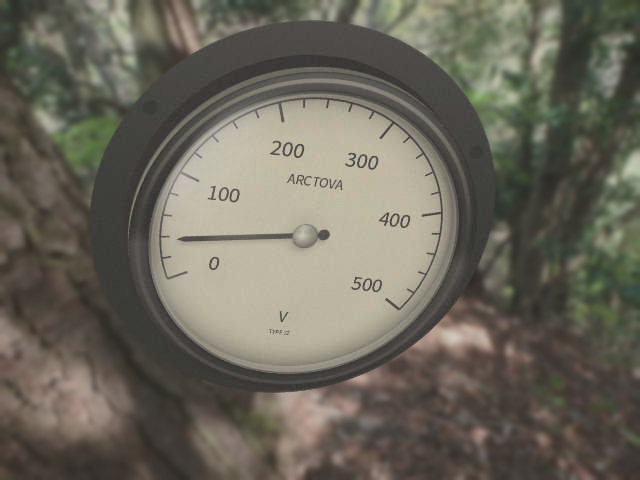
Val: 40 V
